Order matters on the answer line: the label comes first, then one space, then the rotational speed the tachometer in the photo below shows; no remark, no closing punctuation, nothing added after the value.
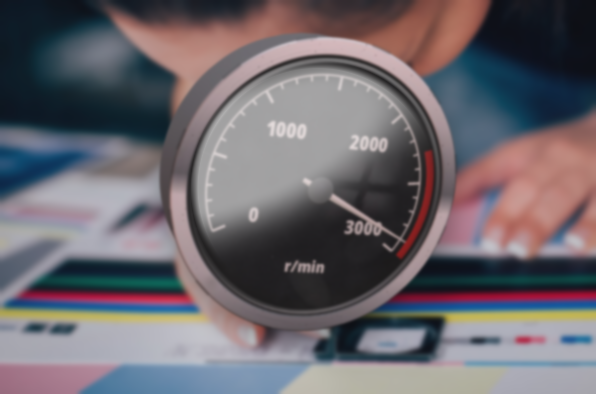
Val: 2900 rpm
